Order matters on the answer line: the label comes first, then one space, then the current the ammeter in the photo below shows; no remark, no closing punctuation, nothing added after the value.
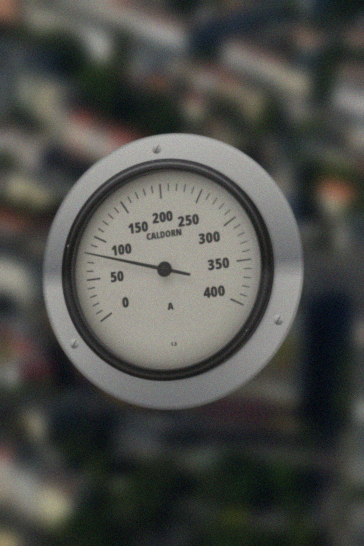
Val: 80 A
